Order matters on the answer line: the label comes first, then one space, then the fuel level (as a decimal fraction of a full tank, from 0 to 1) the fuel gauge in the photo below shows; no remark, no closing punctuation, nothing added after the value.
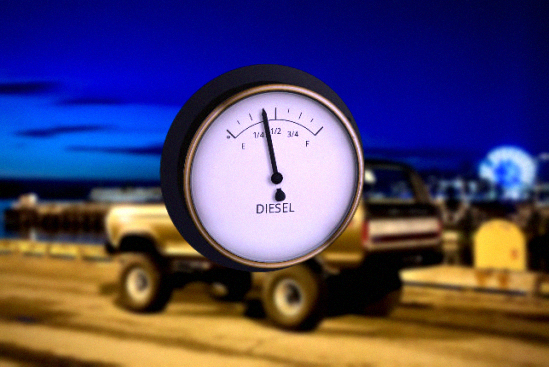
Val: 0.375
